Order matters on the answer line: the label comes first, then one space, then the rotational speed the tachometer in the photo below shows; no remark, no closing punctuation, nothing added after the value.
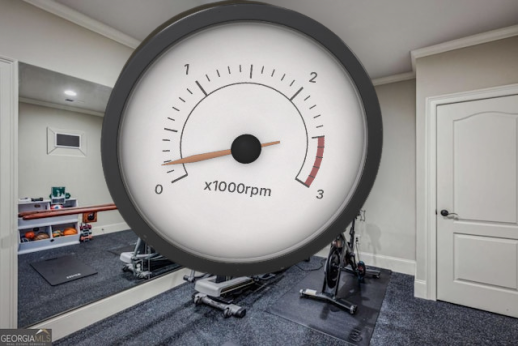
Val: 200 rpm
